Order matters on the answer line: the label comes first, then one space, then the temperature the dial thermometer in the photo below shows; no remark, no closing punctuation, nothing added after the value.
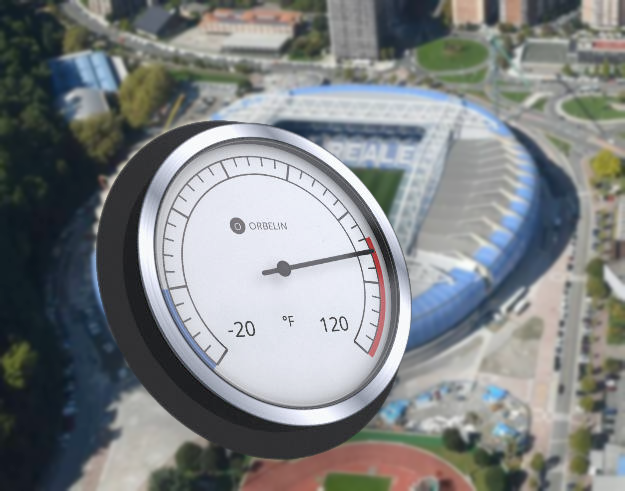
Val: 92 °F
